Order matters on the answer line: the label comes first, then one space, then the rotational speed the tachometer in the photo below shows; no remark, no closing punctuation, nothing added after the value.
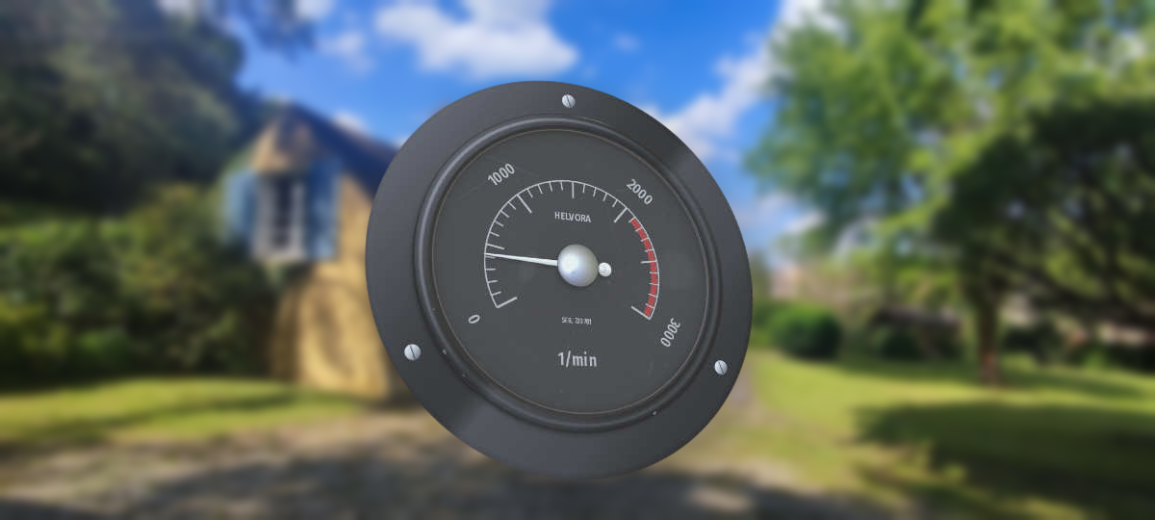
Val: 400 rpm
